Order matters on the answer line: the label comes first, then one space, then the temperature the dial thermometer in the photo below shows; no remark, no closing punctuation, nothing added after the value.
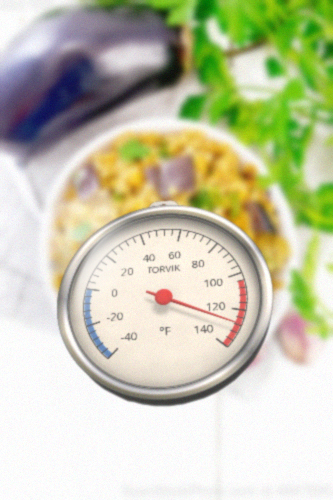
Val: 128 °F
